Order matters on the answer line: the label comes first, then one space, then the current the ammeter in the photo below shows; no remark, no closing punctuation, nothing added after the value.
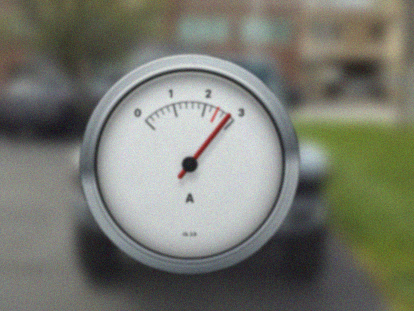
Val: 2.8 A
